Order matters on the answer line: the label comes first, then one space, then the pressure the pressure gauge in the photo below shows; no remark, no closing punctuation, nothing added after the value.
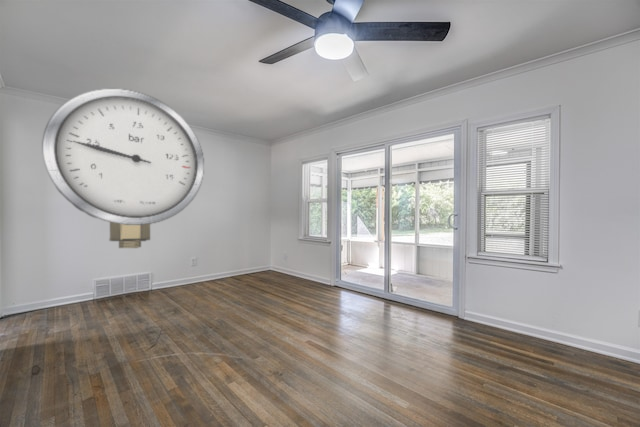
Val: 2 bar
